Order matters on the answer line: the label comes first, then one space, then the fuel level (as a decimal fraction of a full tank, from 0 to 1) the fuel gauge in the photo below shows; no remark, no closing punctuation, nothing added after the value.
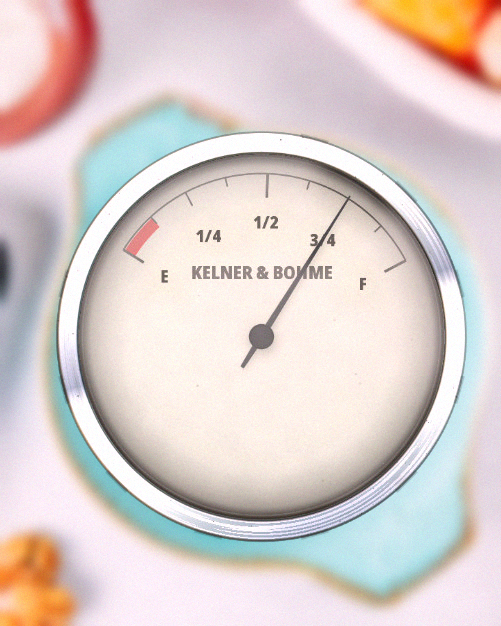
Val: 0.75
